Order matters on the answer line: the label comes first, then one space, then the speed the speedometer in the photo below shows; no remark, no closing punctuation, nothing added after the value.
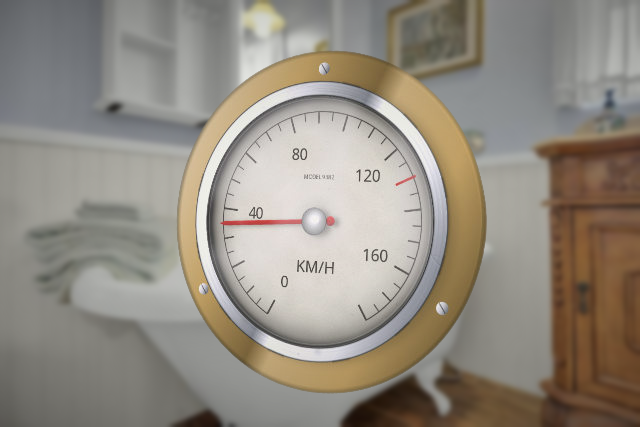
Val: 35 km/h
